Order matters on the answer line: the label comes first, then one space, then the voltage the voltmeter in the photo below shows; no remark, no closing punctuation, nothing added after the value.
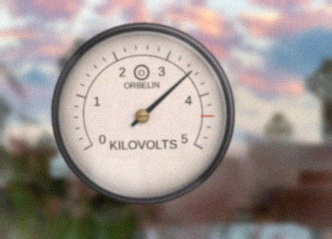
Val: 3.5 kV
